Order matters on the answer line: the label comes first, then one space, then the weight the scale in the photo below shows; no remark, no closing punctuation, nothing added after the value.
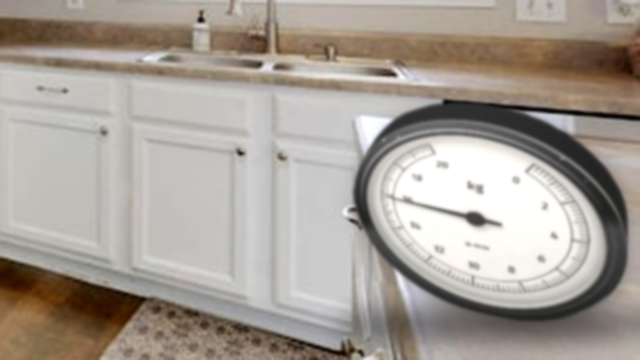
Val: 16 kg
